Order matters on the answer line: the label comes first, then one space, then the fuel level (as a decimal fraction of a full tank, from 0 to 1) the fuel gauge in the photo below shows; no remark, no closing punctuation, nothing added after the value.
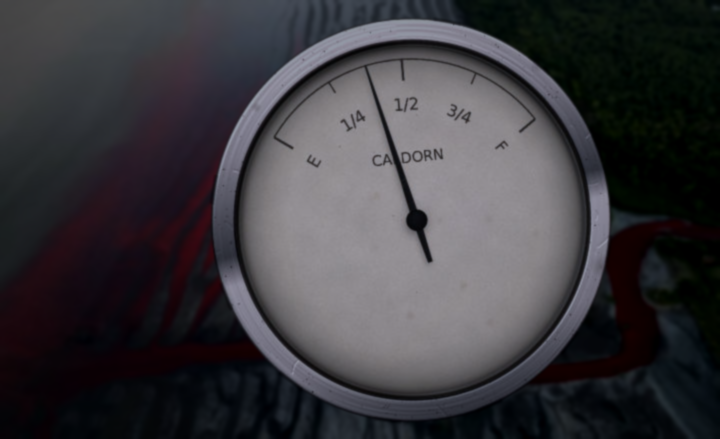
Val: 0.375
